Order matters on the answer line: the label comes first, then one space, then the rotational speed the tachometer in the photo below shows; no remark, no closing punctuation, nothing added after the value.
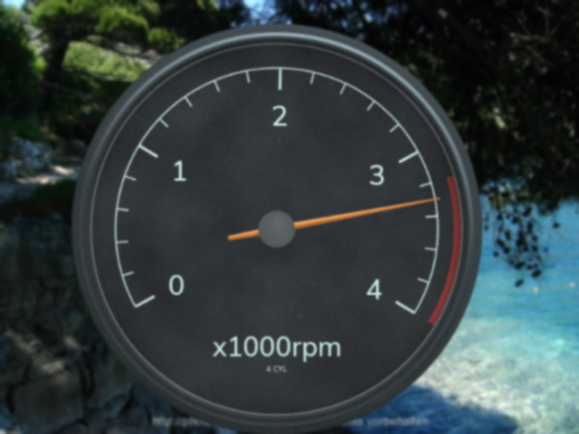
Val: 3300 rpm
